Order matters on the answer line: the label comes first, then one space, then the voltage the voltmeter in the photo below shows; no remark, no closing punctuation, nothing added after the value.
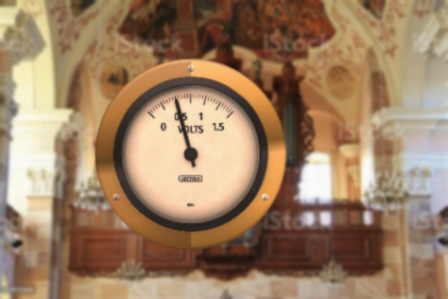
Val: 0.5 V
